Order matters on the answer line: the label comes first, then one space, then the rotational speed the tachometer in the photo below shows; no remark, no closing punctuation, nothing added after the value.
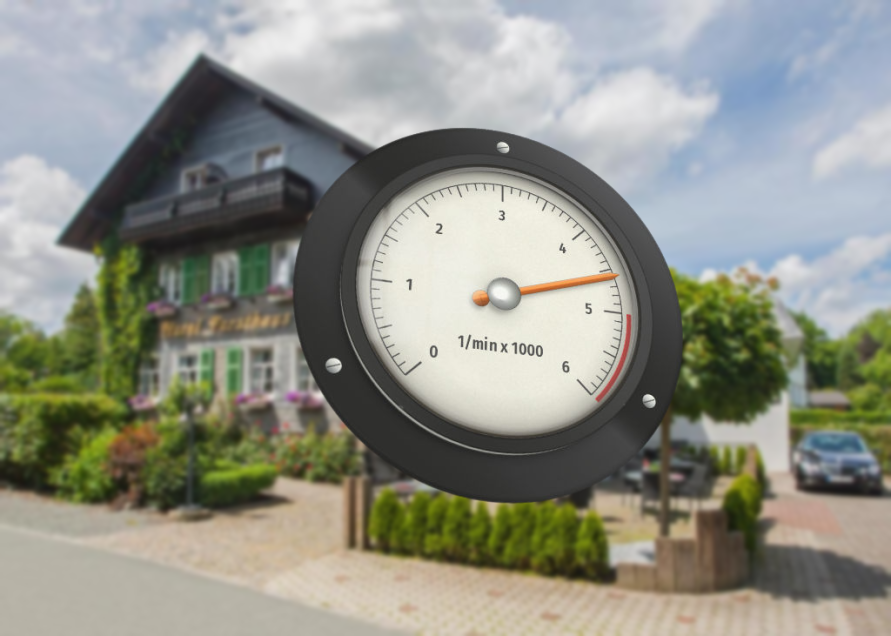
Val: 4600 rpm
